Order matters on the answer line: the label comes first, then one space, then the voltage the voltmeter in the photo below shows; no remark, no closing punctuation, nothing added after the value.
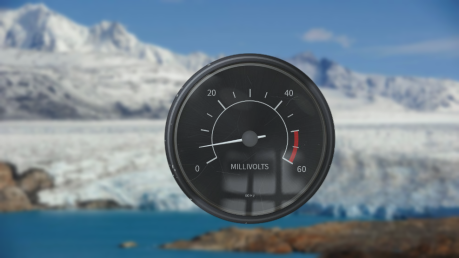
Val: 5 mV
